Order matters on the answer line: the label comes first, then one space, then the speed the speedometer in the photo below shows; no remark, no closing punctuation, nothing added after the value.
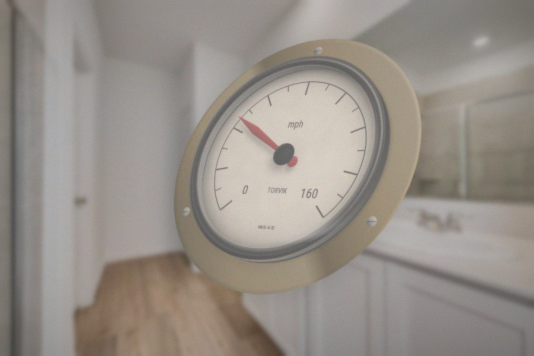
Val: 45 mph
